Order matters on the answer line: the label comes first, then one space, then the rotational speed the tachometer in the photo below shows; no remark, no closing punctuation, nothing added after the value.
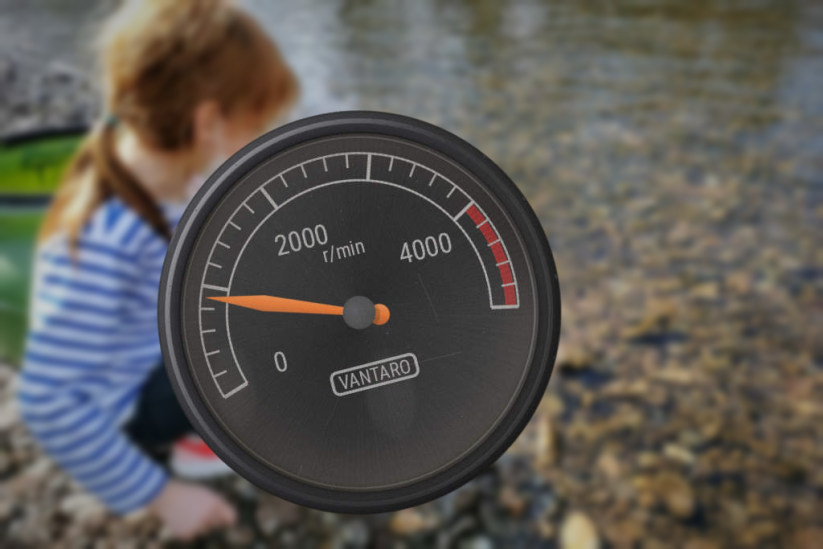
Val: 900 rpm
